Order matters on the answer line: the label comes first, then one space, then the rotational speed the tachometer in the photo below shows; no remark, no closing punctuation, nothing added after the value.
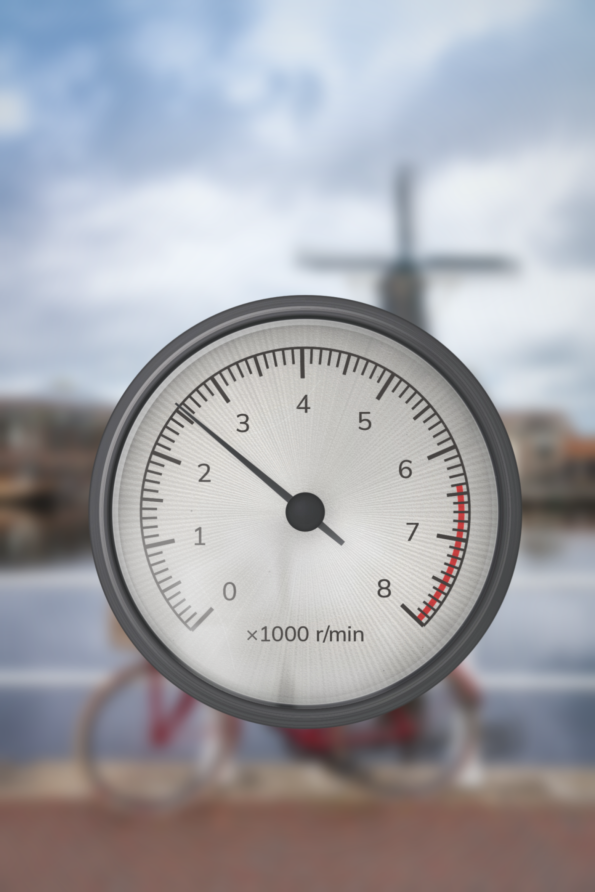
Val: 2550 rpm
